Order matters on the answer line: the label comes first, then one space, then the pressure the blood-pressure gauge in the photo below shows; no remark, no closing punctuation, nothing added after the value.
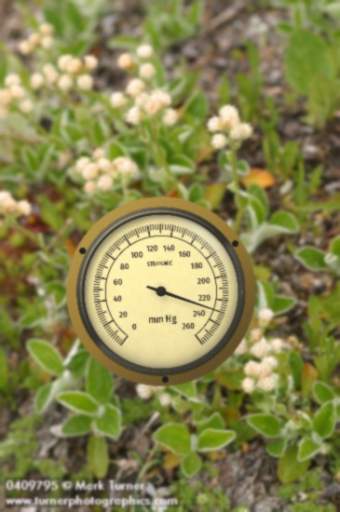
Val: 230 mmHg
